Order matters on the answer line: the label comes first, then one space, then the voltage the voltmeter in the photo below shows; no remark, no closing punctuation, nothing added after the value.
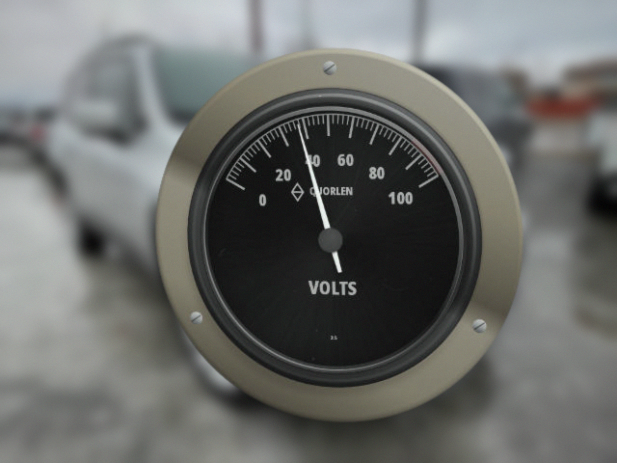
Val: 38 V
